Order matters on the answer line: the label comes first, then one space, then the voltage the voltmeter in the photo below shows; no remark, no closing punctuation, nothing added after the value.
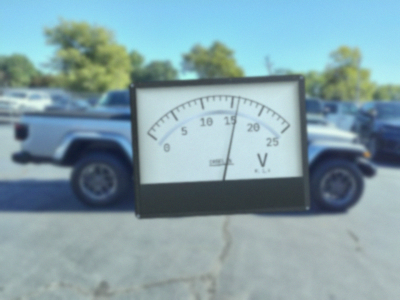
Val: 16 V
